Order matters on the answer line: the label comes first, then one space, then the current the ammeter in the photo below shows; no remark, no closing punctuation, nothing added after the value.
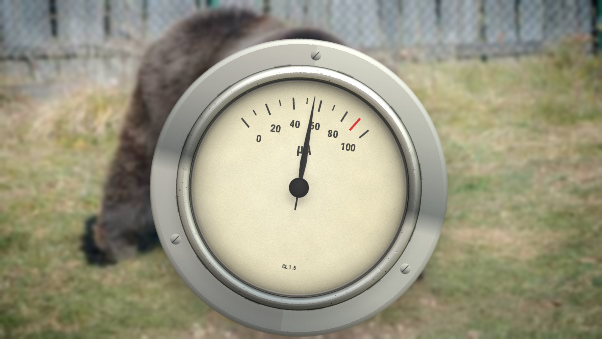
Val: 55 µA
